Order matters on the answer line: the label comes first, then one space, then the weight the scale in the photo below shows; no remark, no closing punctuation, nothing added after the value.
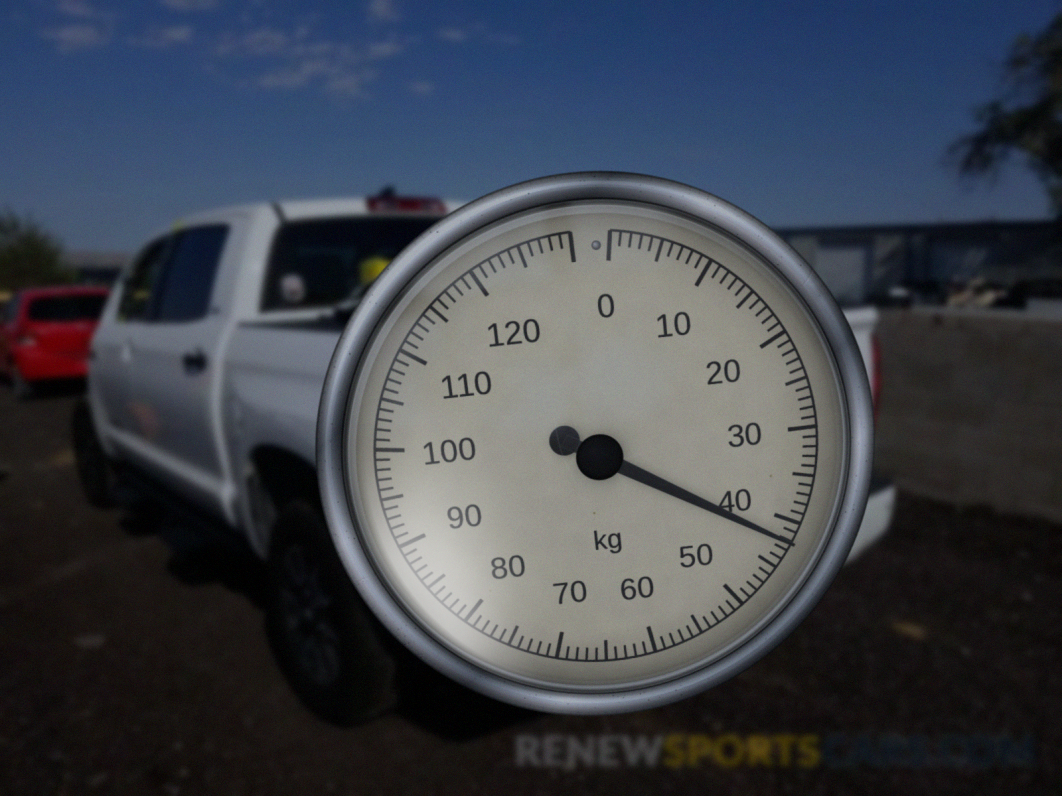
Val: 42 kg
